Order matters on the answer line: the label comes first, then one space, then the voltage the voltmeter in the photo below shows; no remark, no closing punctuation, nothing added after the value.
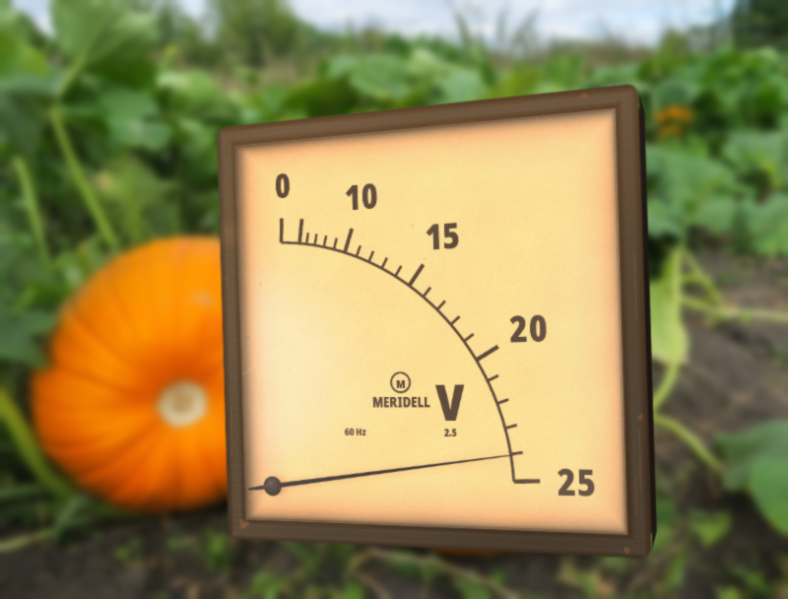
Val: 24 V
